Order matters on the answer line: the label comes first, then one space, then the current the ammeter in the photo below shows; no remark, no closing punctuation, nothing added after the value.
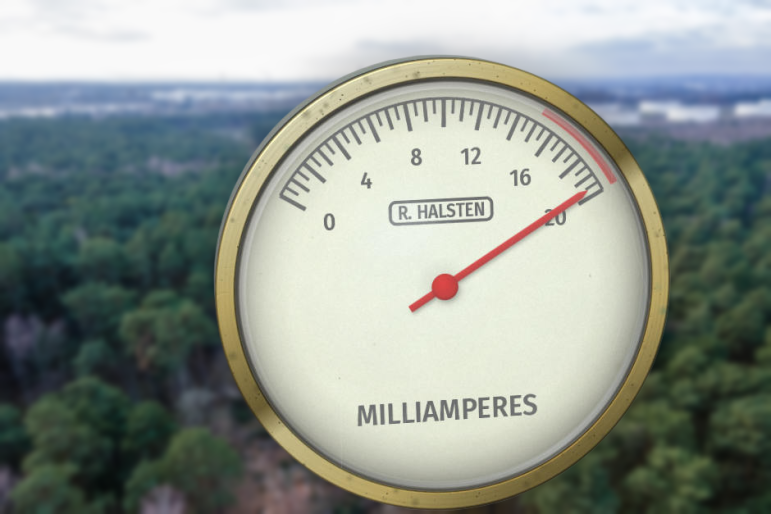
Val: 19.5 mA
